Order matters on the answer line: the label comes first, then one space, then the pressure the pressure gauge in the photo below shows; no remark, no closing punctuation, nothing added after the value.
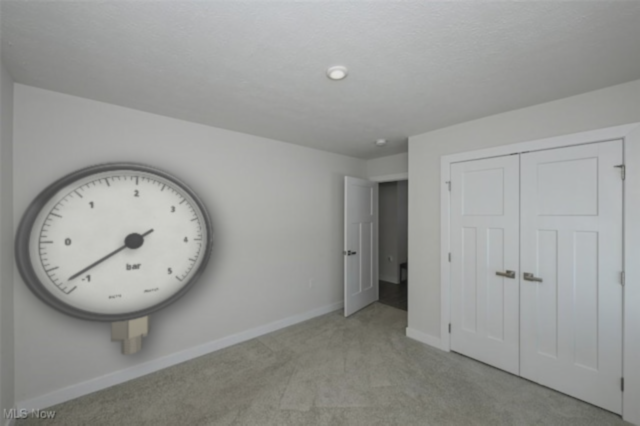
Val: -0.8 bar
